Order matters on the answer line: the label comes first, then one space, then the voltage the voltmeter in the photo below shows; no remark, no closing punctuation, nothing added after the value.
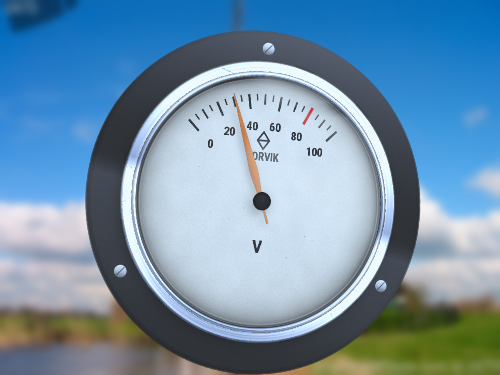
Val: 30 V
